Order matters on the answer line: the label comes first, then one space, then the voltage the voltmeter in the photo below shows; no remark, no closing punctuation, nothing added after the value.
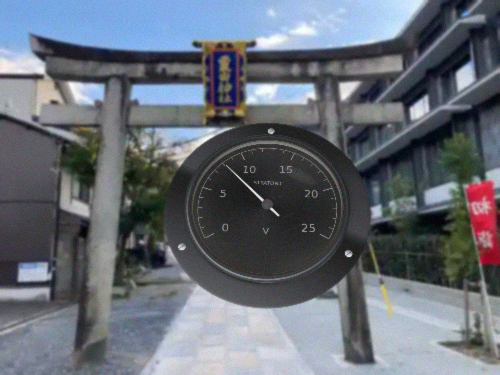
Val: 8 V
